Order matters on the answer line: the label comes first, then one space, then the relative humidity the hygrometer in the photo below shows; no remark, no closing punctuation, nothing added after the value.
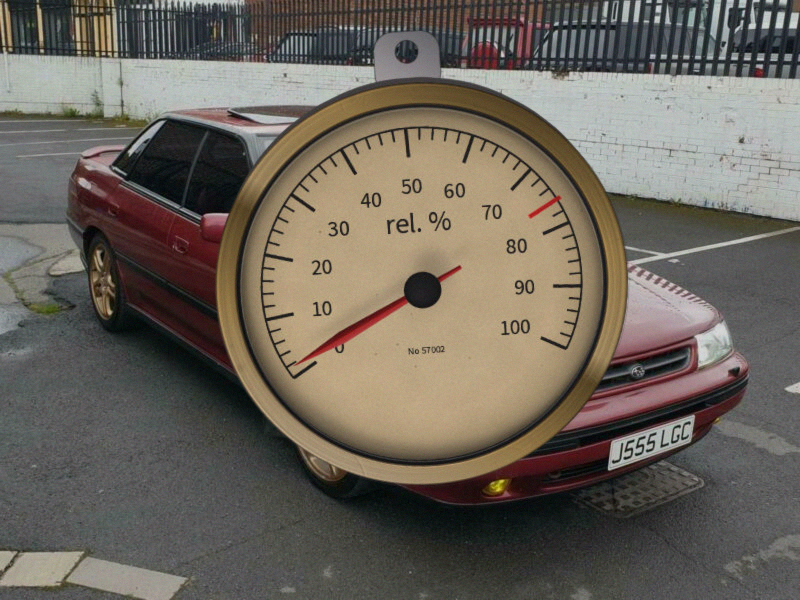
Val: 2 %
